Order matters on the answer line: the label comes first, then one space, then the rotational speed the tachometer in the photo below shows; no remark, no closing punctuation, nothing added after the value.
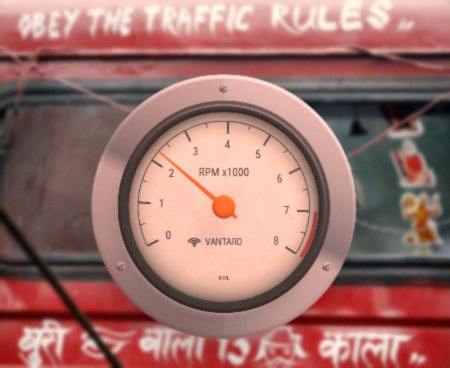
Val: 2250 rpm
